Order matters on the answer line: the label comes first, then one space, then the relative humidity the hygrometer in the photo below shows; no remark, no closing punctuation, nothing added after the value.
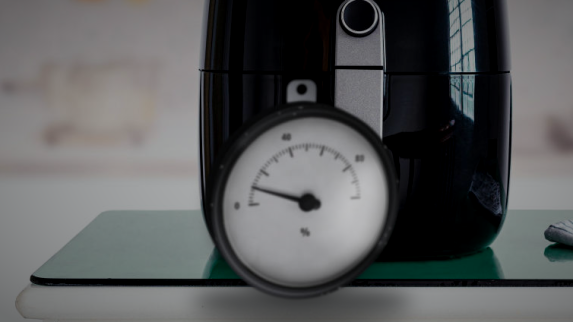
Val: 10 %
